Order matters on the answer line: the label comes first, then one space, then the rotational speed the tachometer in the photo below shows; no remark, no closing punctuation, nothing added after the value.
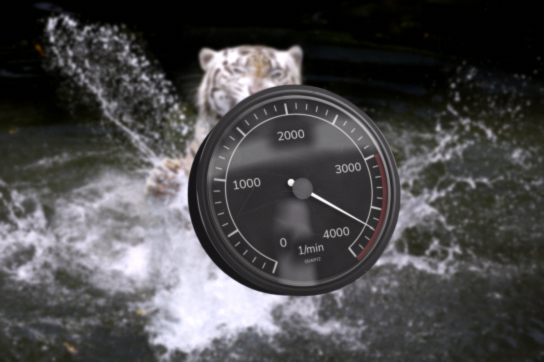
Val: 3700 rpm
